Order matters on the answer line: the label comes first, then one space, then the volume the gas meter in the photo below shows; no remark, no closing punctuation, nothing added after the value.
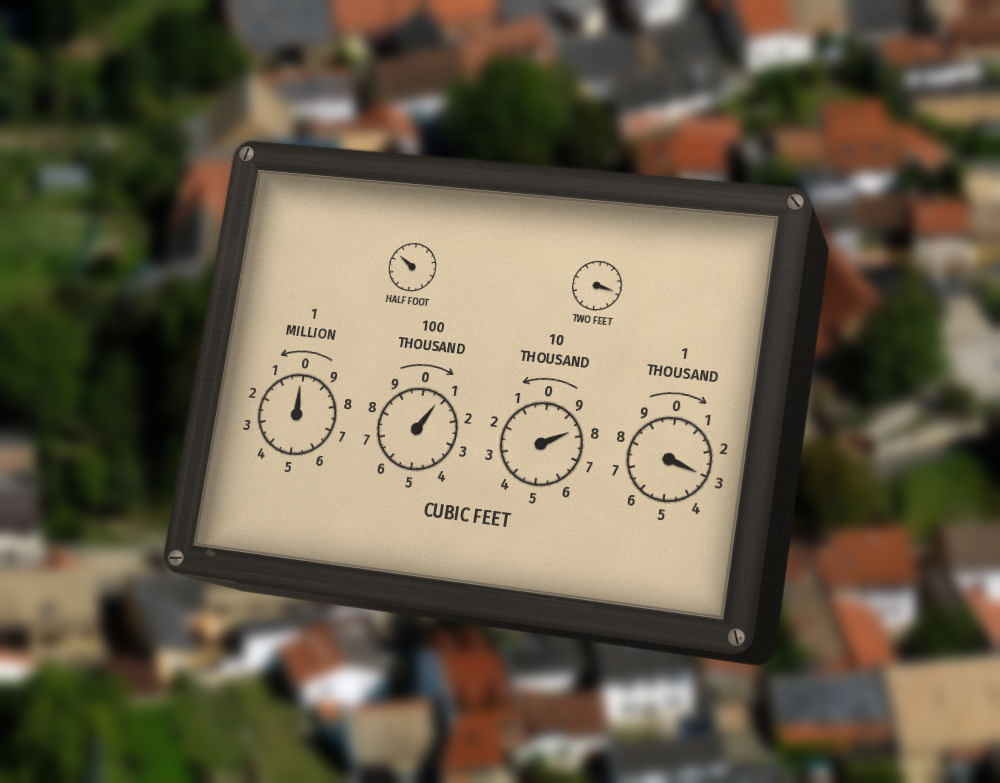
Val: 8300 ft³
